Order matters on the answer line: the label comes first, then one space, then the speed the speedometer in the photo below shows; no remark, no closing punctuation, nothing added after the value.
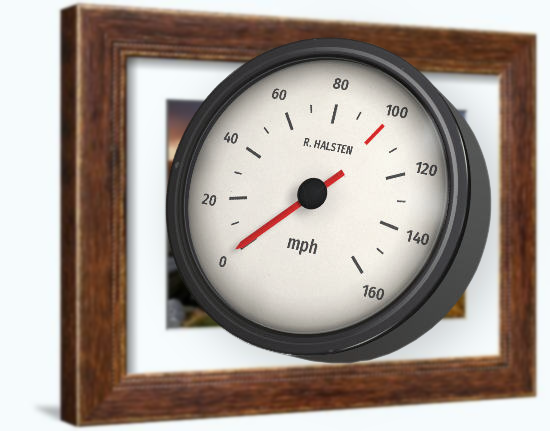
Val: 0 mph
